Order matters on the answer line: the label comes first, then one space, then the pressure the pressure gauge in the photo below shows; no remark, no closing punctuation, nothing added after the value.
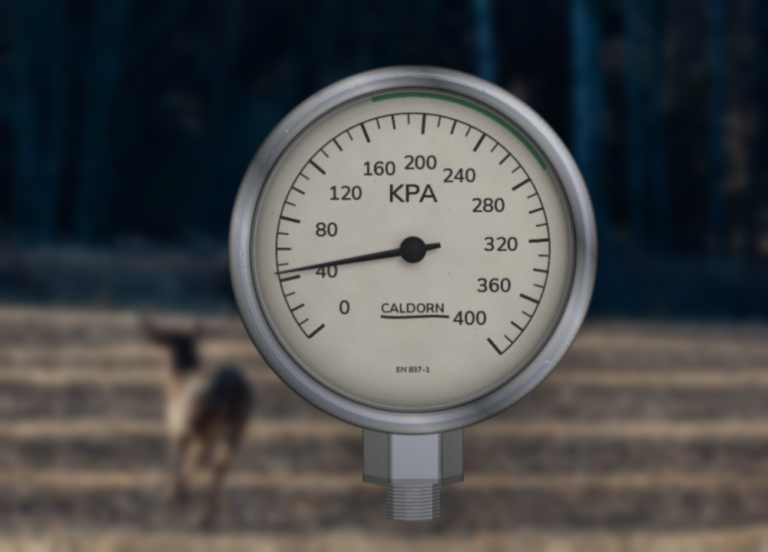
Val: 45 kPa
